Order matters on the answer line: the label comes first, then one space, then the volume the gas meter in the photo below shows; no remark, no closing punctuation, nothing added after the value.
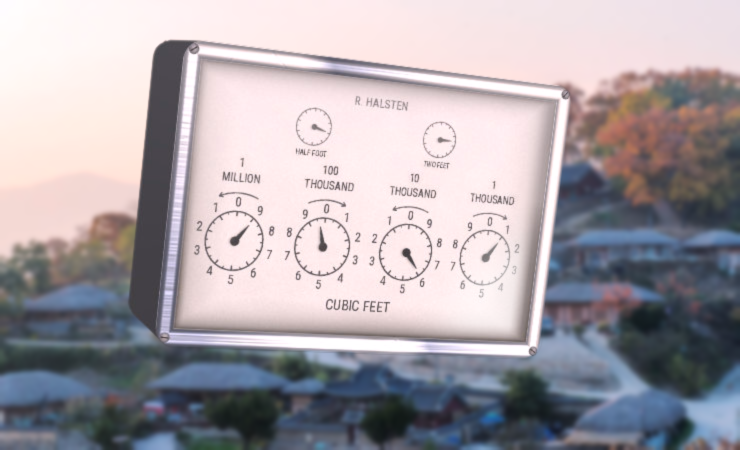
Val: 896100 ft³
